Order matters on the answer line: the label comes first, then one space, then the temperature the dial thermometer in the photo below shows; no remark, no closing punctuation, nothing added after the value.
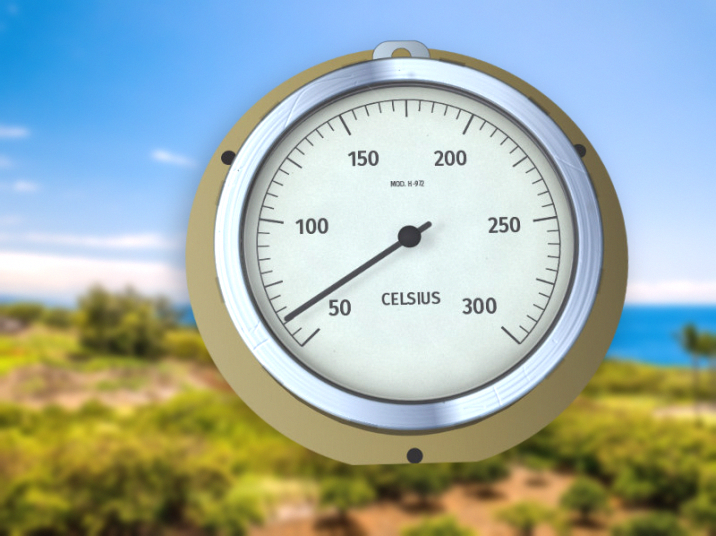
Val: 60 °C
